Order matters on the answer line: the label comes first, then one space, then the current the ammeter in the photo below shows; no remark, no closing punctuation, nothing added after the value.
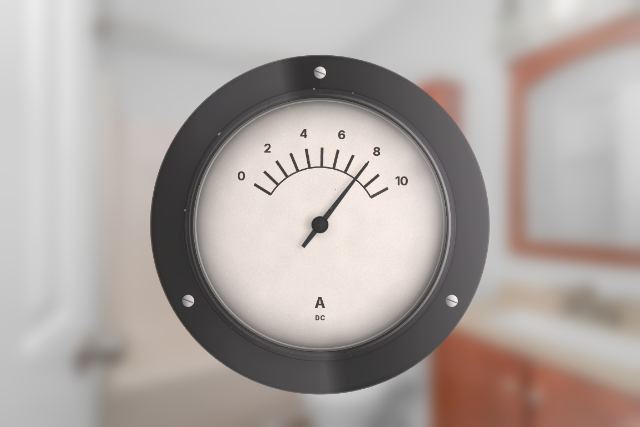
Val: 8 A
